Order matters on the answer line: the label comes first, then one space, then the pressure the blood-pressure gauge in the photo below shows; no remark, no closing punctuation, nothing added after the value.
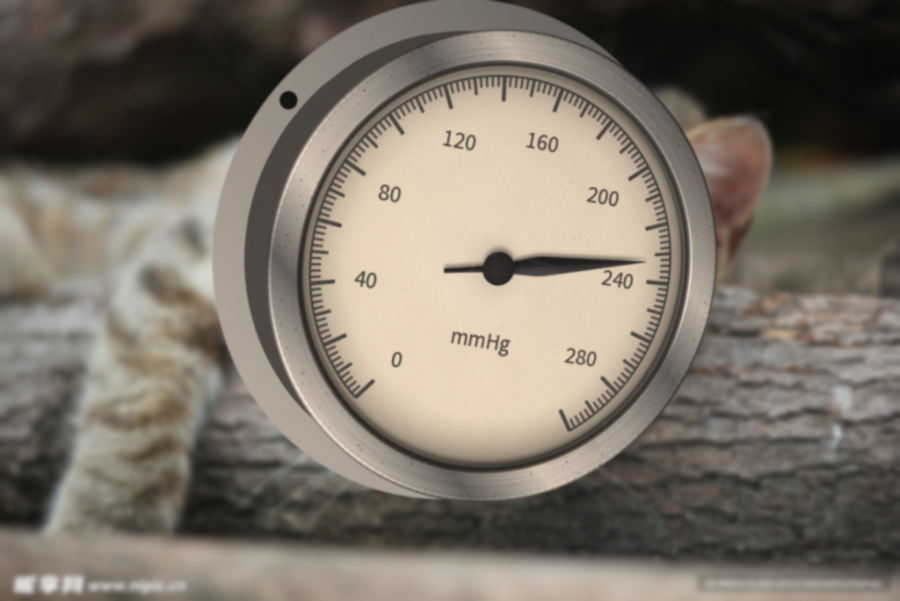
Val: 232 mmHg
